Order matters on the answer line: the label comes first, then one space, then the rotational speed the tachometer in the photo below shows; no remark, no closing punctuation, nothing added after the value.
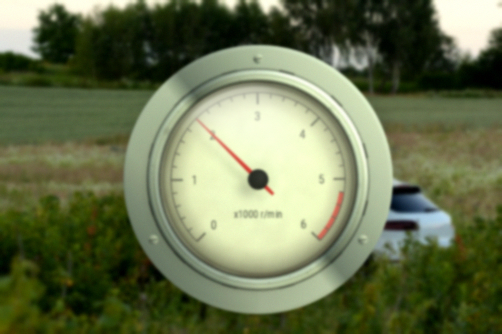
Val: 2000 rpm
